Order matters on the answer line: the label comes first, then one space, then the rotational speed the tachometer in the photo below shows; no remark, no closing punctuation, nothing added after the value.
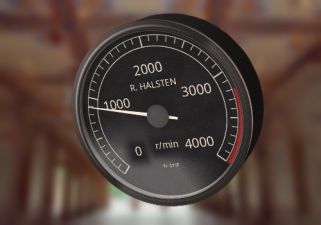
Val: 900 rpm
